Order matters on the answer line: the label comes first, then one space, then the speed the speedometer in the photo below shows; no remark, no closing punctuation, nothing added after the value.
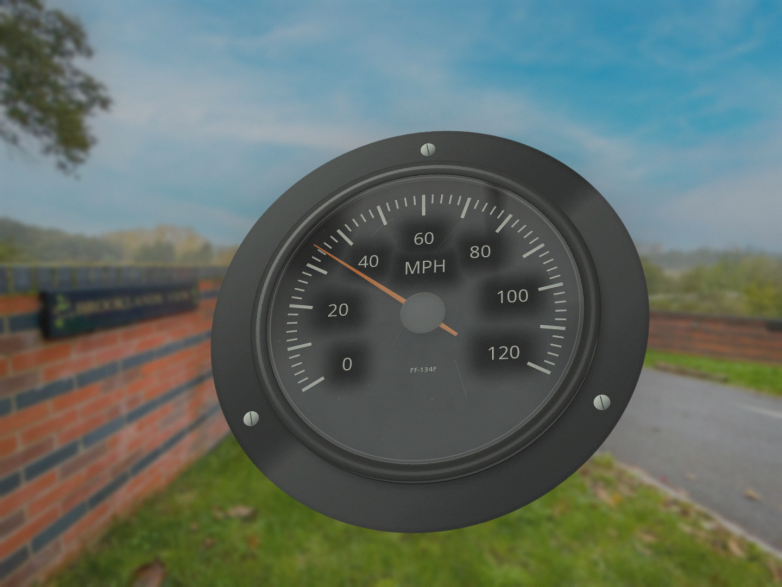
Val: 34 mph
